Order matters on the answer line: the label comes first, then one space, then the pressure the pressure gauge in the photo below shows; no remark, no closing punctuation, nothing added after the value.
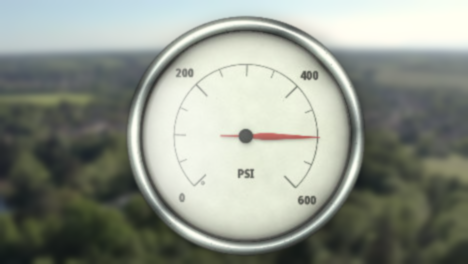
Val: 500 psi
